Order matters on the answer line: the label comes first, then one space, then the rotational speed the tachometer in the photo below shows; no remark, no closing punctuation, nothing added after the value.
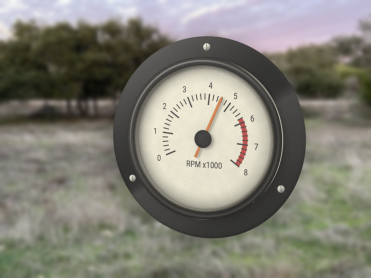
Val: 4600 rpm
